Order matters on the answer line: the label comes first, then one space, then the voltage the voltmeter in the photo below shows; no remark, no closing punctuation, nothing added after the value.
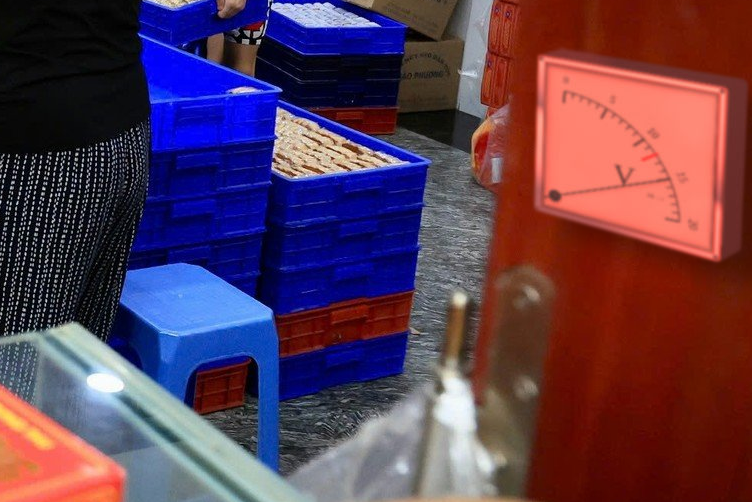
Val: 15 V
